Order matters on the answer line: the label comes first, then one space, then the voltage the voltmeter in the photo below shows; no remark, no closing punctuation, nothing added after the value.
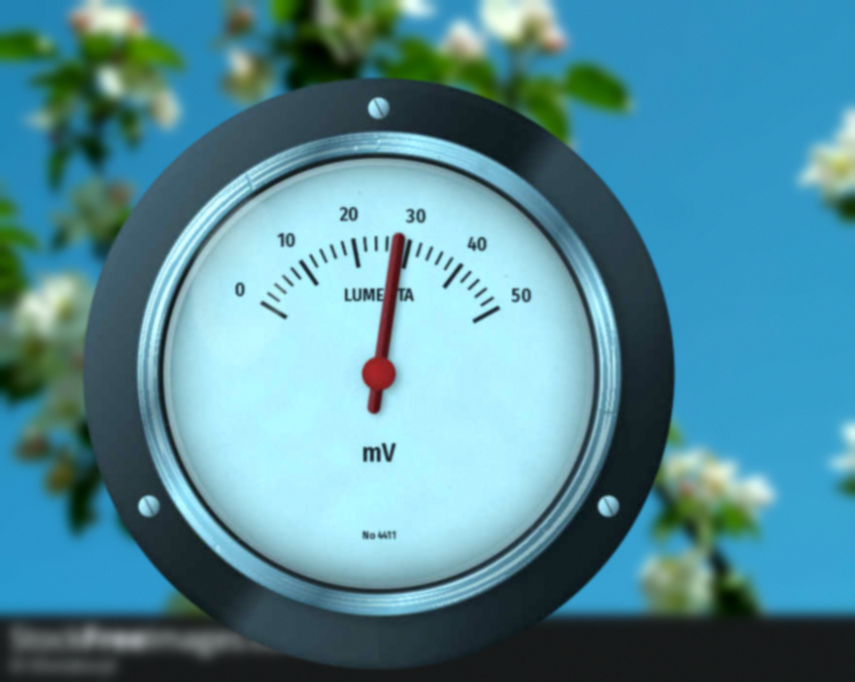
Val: 28 mV
